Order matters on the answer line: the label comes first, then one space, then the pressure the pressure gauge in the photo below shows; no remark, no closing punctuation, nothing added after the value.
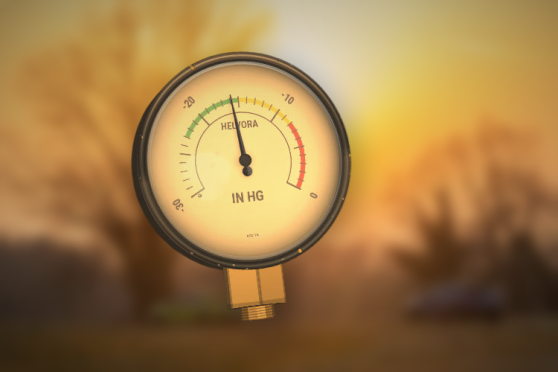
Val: -16 inHg
